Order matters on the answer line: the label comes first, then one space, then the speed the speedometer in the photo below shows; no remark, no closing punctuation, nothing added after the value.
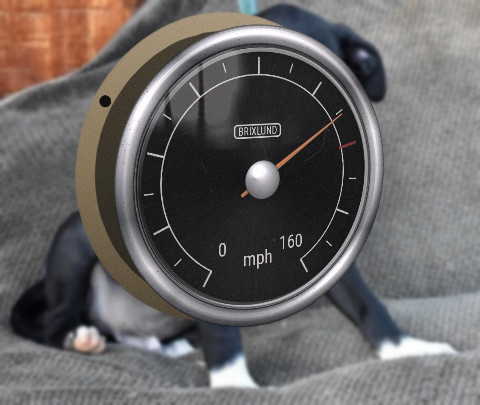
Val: 110 mph
